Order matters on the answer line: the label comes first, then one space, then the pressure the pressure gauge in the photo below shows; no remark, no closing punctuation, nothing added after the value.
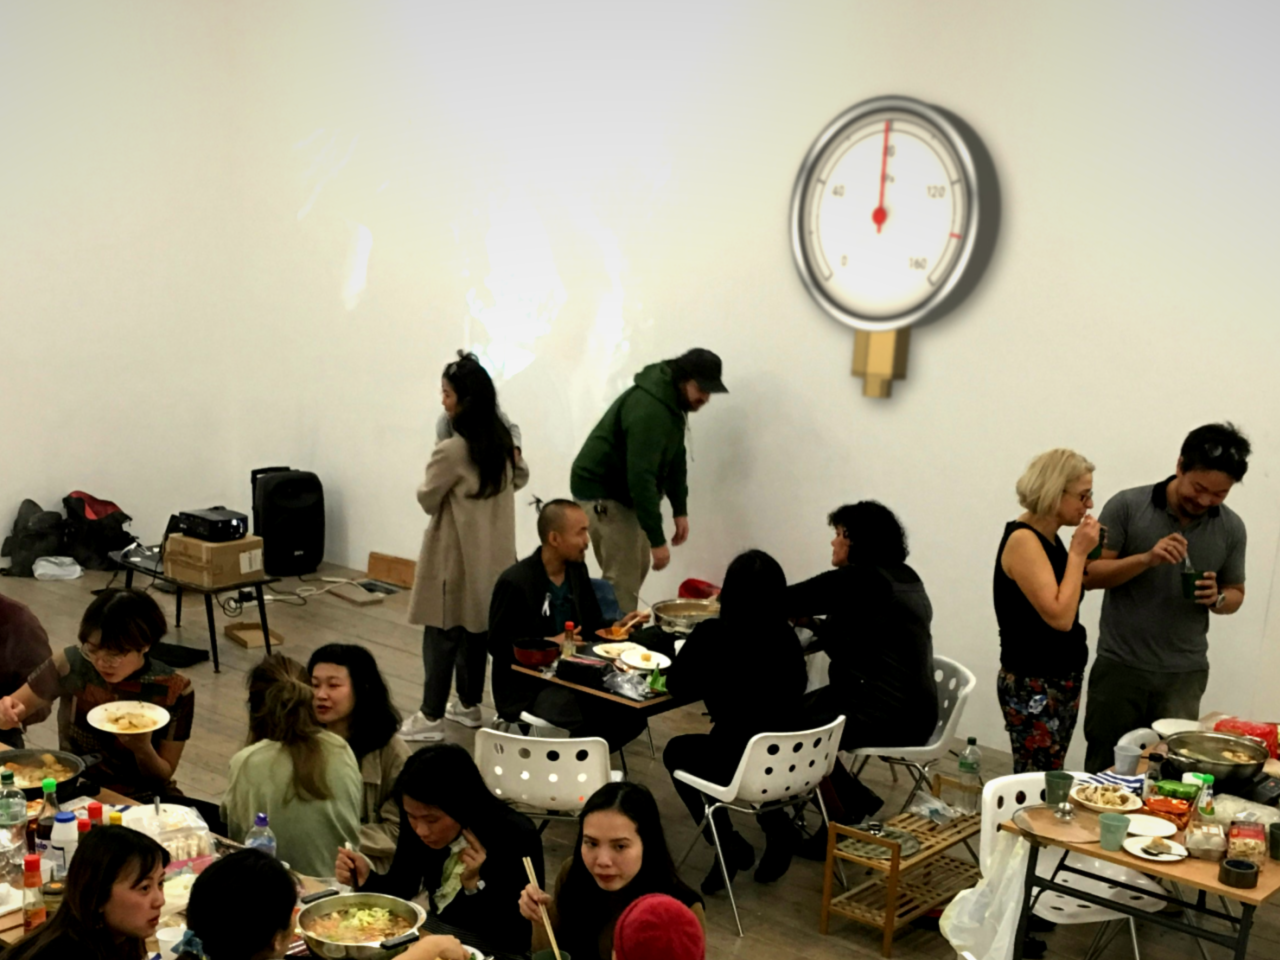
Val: 80 kPa
